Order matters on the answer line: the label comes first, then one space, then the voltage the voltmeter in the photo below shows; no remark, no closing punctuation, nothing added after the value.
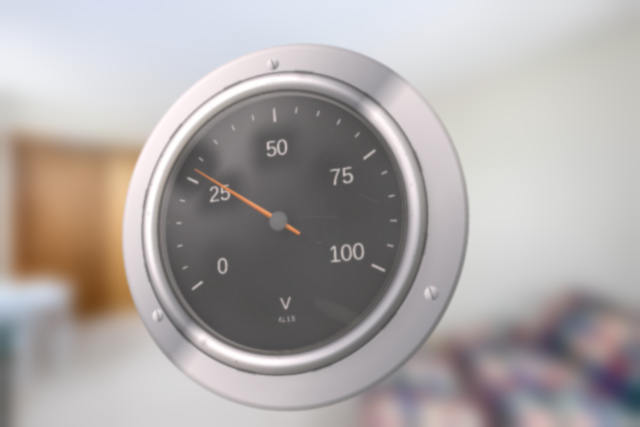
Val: 27.5 V
